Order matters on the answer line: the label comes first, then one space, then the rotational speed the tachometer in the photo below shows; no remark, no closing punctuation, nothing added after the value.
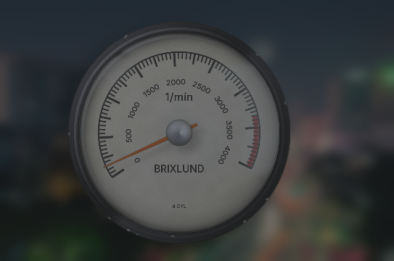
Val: 150 rpm
